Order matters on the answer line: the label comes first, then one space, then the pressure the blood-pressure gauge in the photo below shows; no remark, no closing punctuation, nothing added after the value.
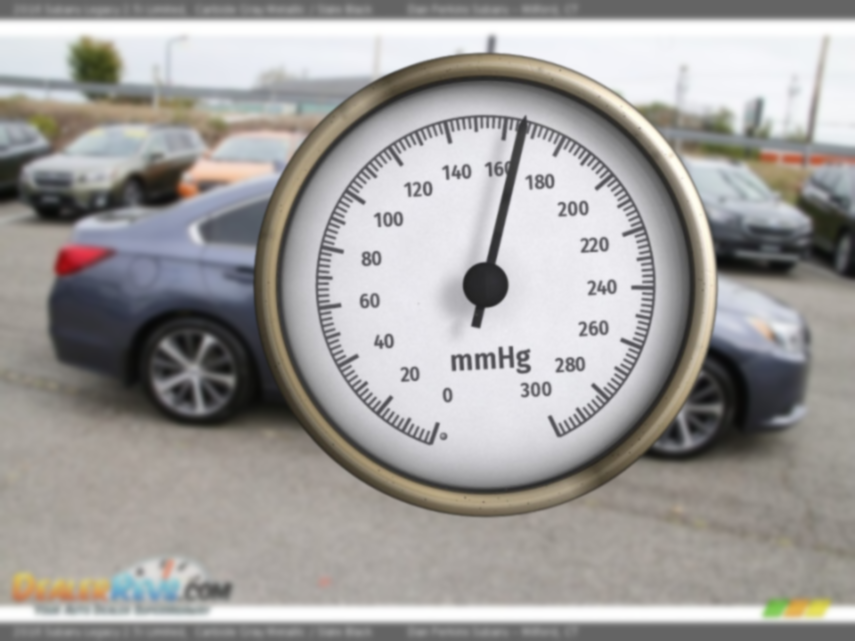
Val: 166 mmHg
